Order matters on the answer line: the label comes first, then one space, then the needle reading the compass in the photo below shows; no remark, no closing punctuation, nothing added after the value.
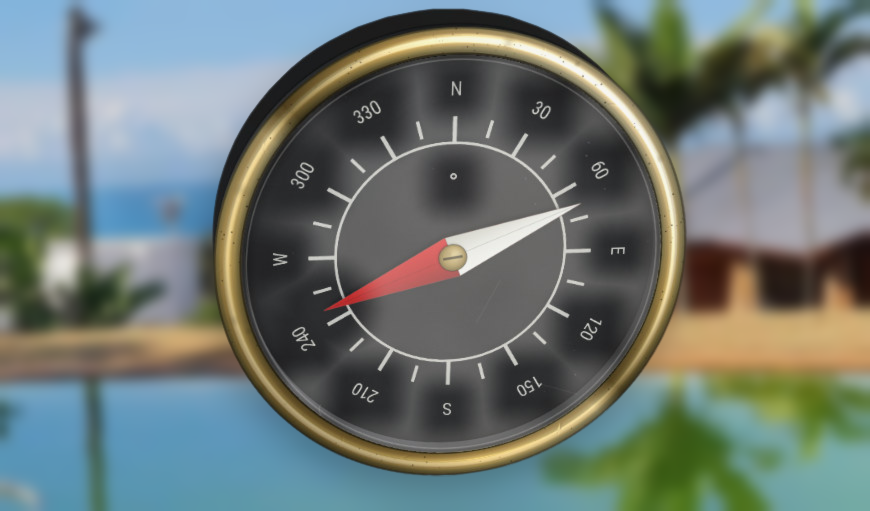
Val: 247.5 °
